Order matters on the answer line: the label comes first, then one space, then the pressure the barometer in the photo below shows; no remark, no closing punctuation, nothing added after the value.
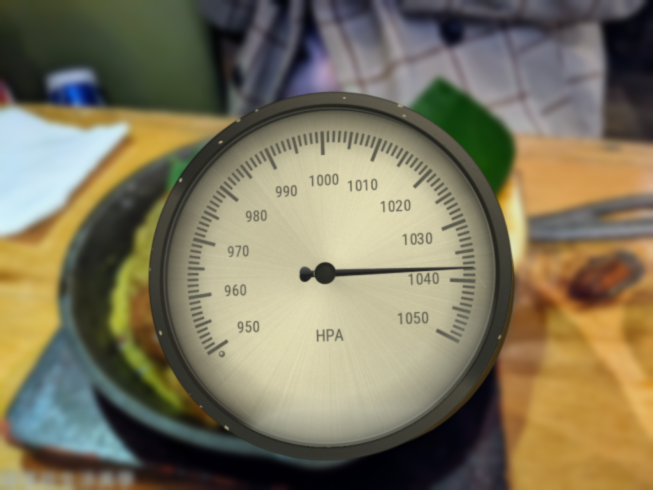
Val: 1038 hPa
